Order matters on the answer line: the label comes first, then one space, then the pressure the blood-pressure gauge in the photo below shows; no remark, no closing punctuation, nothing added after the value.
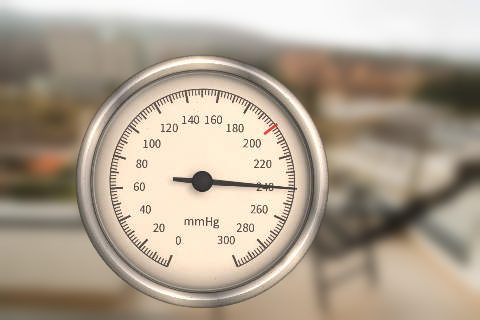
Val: 240 mmHg
